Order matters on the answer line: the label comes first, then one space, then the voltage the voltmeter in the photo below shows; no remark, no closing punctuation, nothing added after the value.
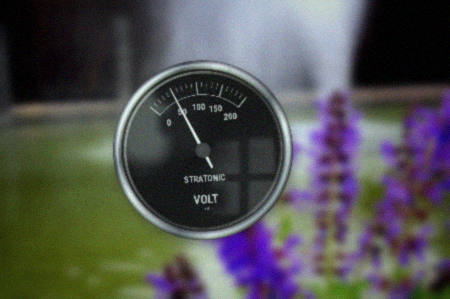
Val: 50 V
